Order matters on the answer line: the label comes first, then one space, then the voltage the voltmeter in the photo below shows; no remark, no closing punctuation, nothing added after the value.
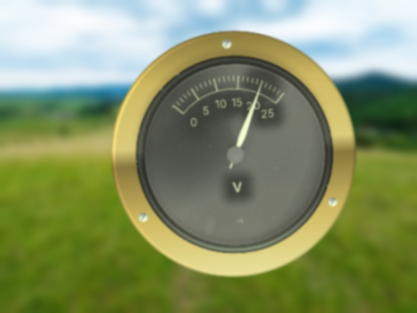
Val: 20 V
